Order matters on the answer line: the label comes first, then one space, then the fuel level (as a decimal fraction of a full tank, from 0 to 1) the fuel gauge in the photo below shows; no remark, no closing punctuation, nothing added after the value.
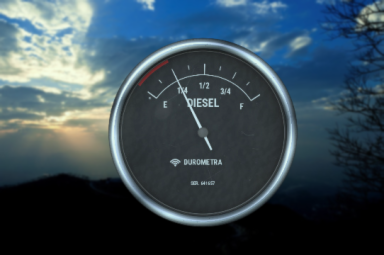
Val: 0.25
